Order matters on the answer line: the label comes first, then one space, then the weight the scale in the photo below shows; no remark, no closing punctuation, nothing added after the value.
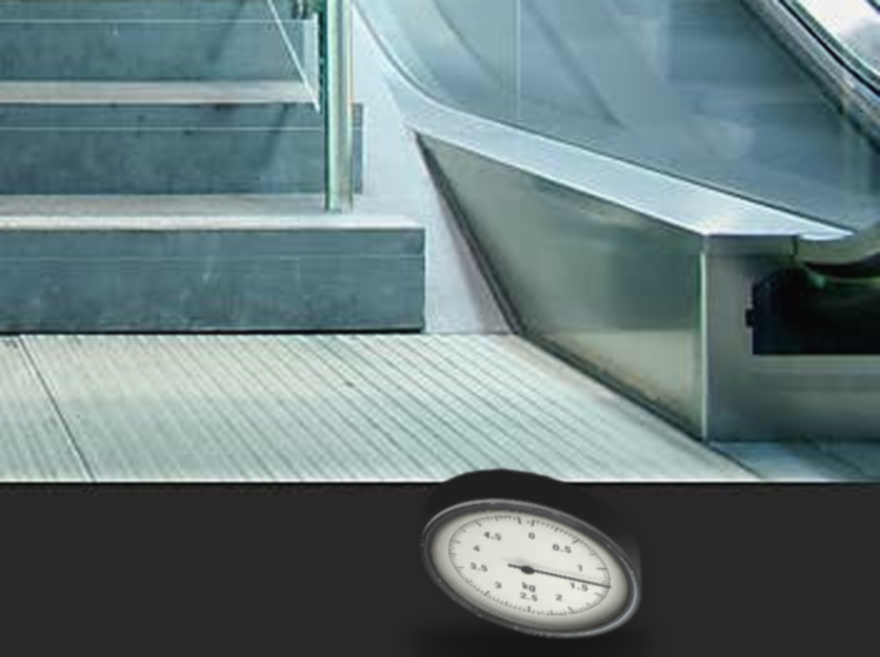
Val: 1.25 kg
